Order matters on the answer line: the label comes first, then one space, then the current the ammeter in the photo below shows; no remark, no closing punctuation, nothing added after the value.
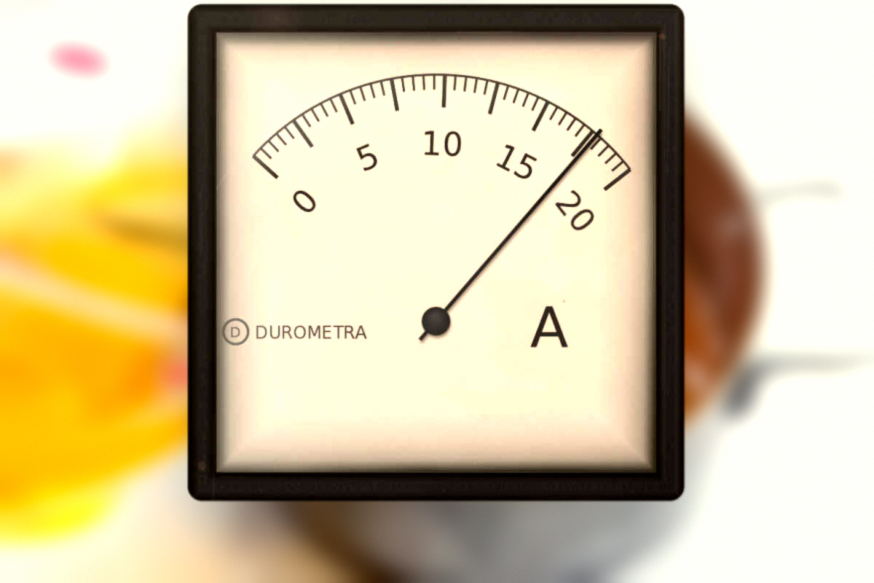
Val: 17.75 A
